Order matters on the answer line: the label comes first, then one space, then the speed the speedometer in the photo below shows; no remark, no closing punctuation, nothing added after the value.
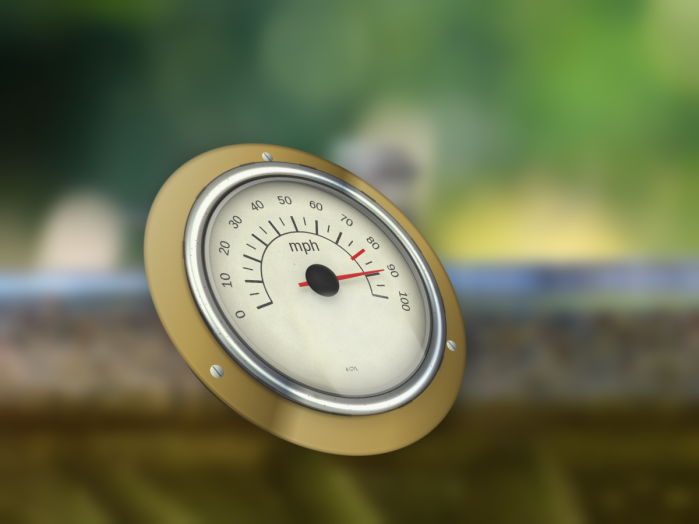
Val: 90 mph
